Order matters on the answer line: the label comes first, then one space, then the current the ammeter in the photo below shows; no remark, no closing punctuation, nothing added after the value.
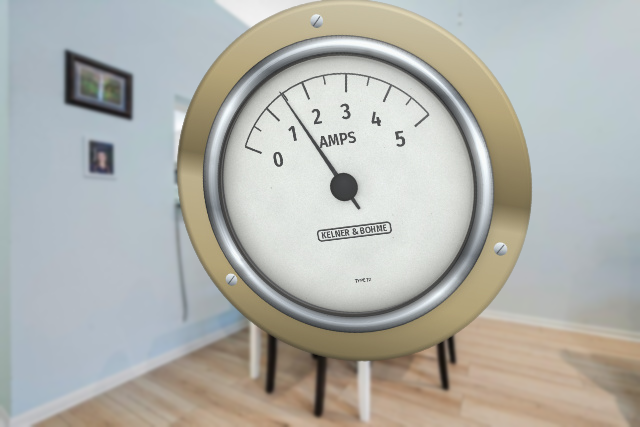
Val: 1.5 A
